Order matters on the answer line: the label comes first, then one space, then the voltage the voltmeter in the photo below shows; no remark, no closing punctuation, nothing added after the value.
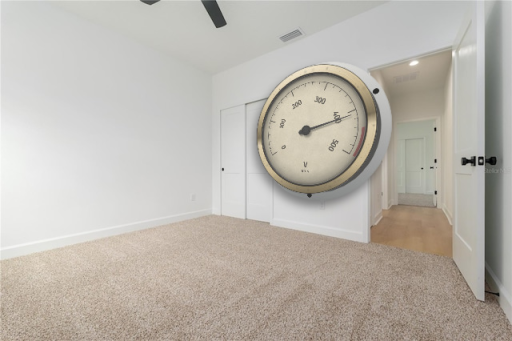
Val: 410 V
